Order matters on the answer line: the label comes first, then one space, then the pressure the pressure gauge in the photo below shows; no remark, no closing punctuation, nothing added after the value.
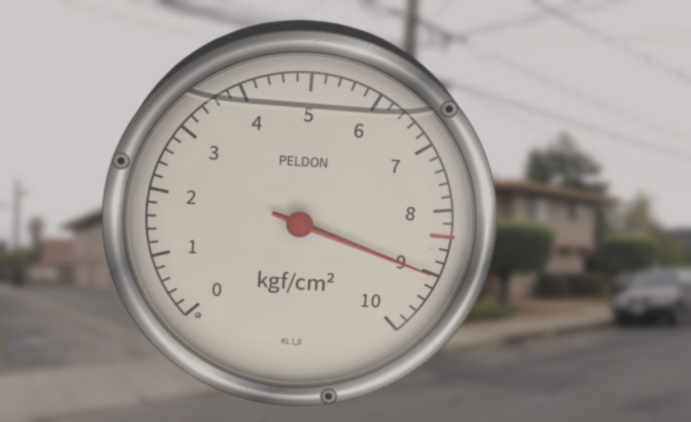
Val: 9 kg/cm²
